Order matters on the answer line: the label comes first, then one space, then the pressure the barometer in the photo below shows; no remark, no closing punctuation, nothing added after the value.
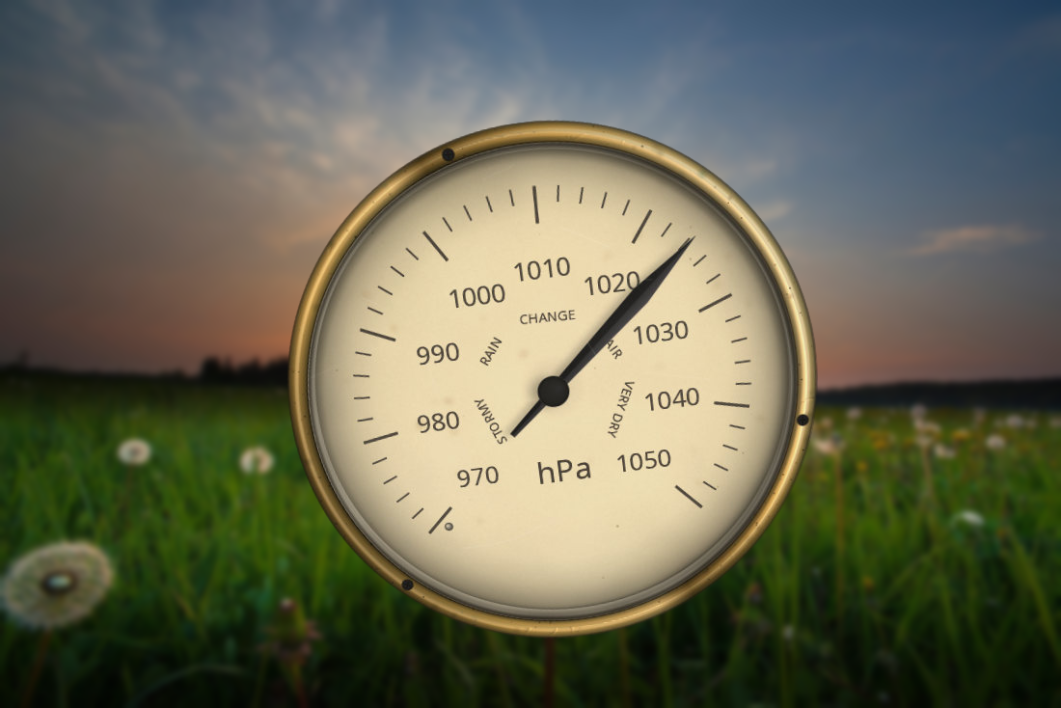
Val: 1024 hPa
